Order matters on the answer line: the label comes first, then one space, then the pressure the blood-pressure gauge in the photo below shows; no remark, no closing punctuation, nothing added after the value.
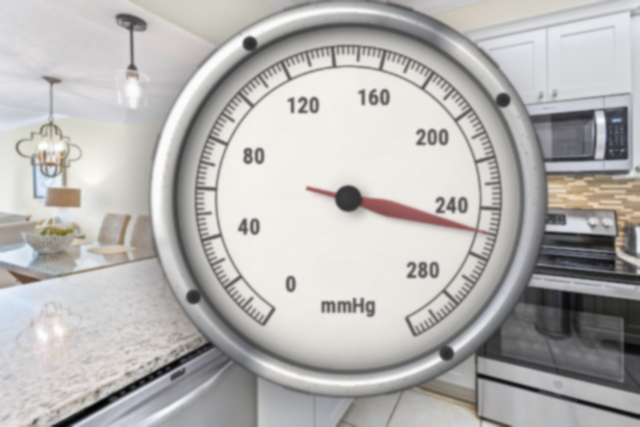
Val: 250 mmHg
